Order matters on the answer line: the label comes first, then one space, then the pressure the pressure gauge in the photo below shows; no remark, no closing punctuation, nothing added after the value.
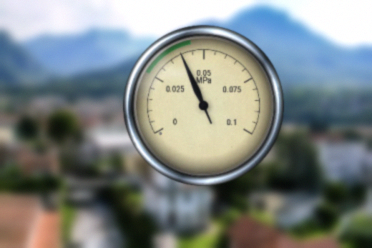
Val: 0.04 MPa
